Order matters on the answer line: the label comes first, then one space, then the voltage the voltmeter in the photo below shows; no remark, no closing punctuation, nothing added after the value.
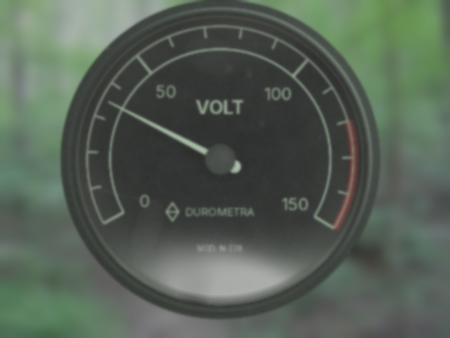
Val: 35 V
